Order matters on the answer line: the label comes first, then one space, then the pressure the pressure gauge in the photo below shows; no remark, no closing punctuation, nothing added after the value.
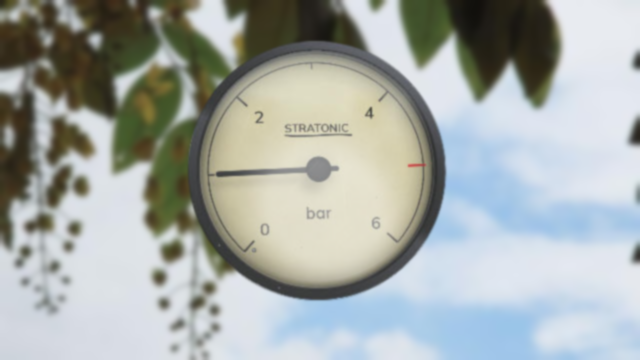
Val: 1 bar
